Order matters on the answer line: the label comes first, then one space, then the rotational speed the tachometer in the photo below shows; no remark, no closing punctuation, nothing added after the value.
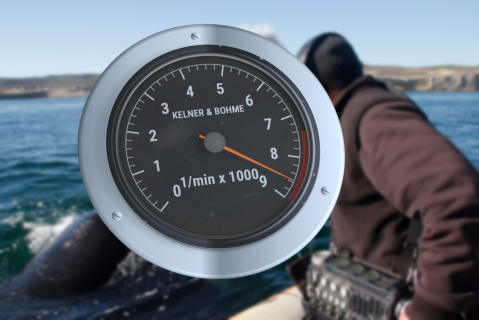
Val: 8600 rpm
